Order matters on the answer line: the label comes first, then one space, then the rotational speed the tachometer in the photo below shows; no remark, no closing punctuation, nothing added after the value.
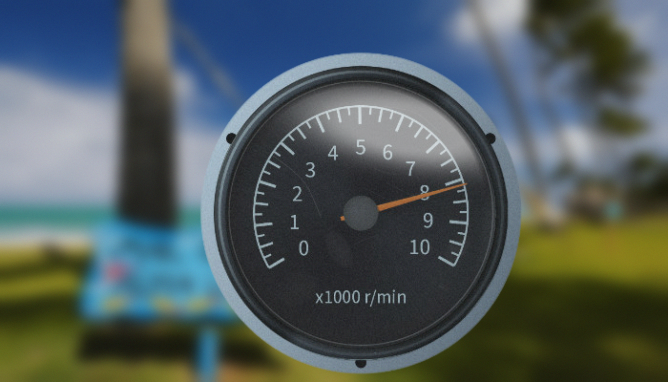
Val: 8125 rpm
